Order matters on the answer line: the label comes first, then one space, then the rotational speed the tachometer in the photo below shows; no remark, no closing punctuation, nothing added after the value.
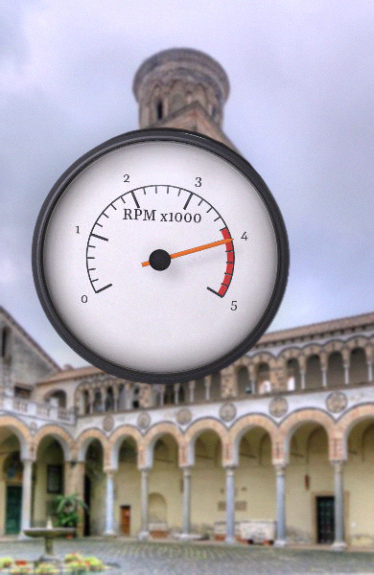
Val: 4000 rpm
